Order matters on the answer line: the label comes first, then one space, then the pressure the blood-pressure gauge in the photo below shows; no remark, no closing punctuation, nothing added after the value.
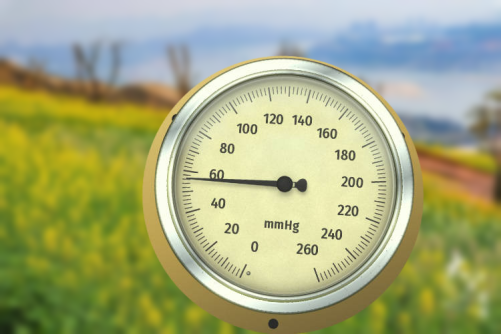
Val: 56 mmHg
